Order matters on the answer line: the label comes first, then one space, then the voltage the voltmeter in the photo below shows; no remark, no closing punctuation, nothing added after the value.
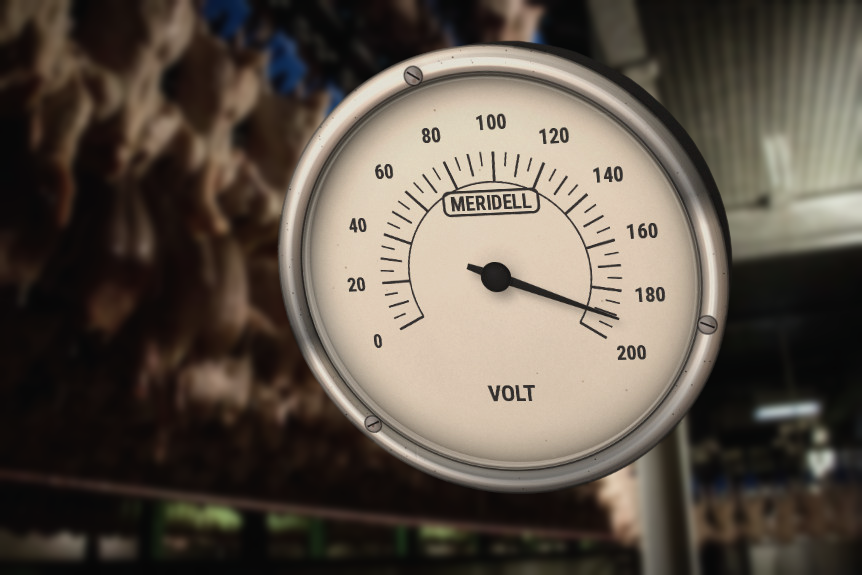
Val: 190 V
